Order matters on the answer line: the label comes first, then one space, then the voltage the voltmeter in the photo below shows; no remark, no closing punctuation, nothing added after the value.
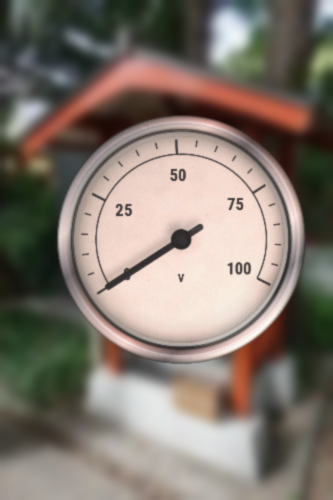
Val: 0 V
